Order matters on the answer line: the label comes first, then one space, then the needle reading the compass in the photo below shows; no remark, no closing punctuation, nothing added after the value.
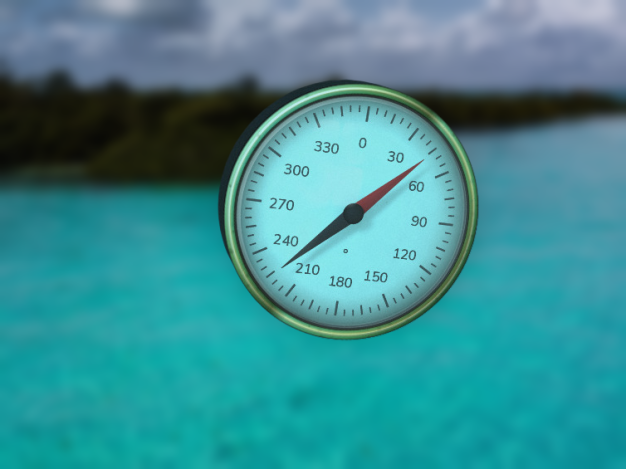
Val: 45 °
